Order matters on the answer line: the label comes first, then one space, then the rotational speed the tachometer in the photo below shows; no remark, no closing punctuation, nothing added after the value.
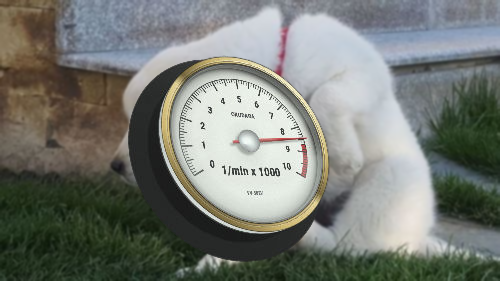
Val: 8500 rpm
